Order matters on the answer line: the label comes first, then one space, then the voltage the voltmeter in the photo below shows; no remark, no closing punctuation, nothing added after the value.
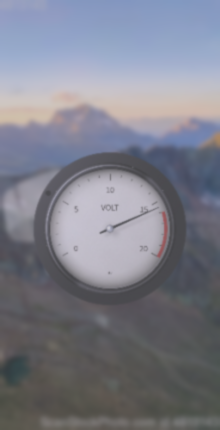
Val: 15.5 V
